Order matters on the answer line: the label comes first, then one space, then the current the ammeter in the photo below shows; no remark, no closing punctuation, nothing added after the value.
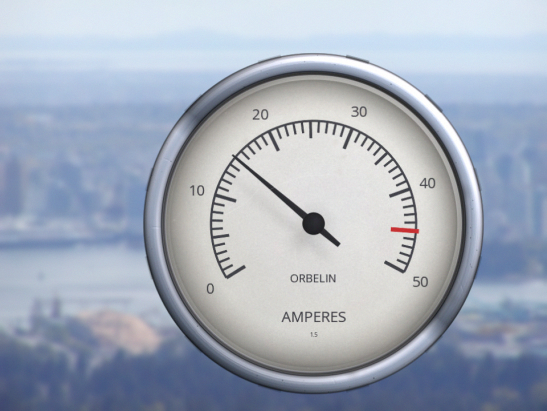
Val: 15 A
